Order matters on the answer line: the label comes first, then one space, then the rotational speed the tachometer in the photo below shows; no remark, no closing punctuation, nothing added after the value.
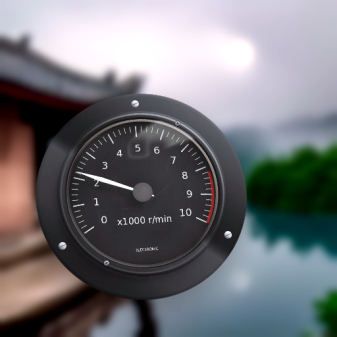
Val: 2200 rpm
